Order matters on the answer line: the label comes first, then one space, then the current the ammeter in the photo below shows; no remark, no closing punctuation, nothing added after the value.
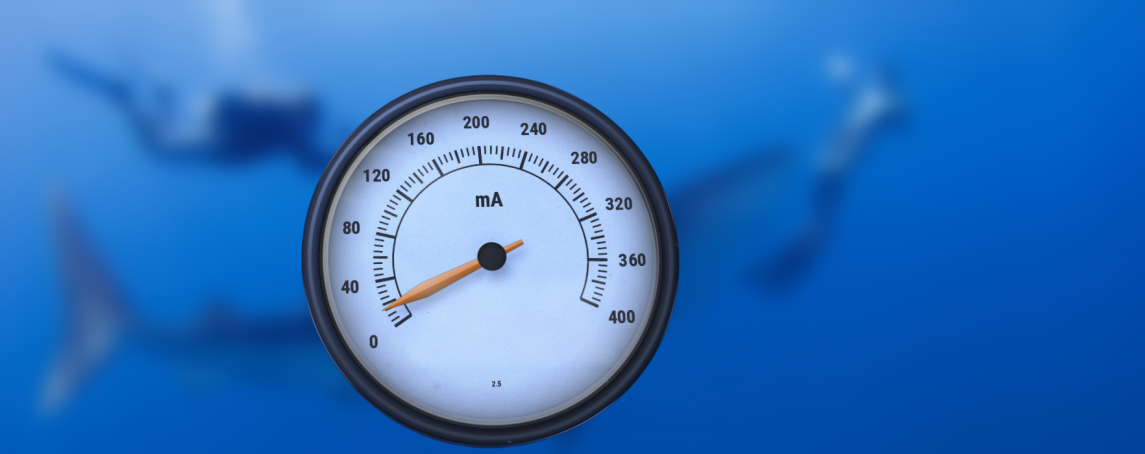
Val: 15 mA
